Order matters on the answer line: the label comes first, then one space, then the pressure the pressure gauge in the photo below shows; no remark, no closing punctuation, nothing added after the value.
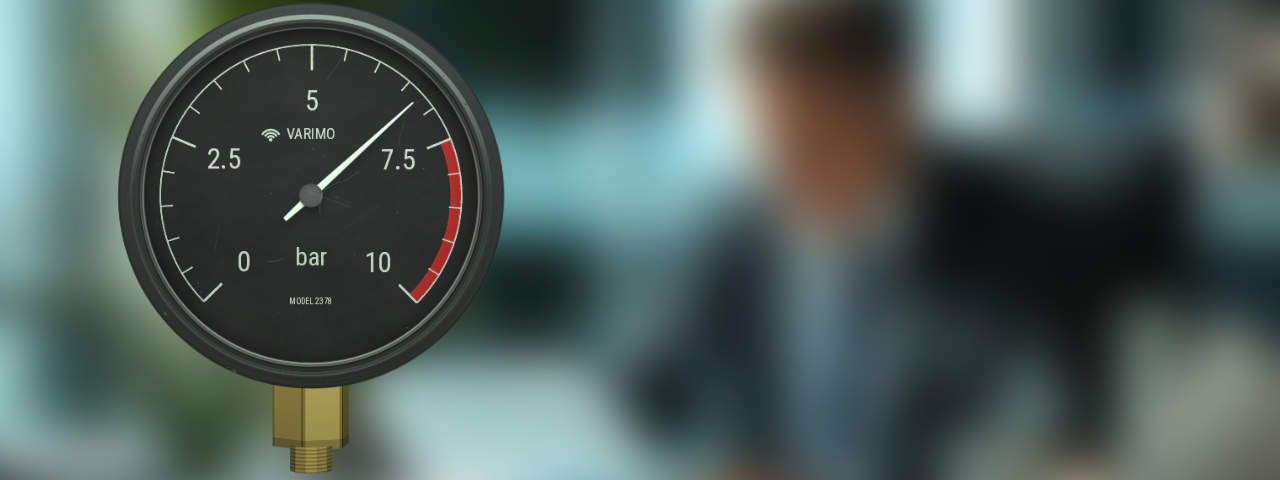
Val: 6.75 bar
